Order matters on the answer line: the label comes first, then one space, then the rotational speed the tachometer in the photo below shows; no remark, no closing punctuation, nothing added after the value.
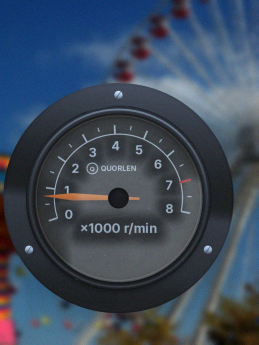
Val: 750 rpm
